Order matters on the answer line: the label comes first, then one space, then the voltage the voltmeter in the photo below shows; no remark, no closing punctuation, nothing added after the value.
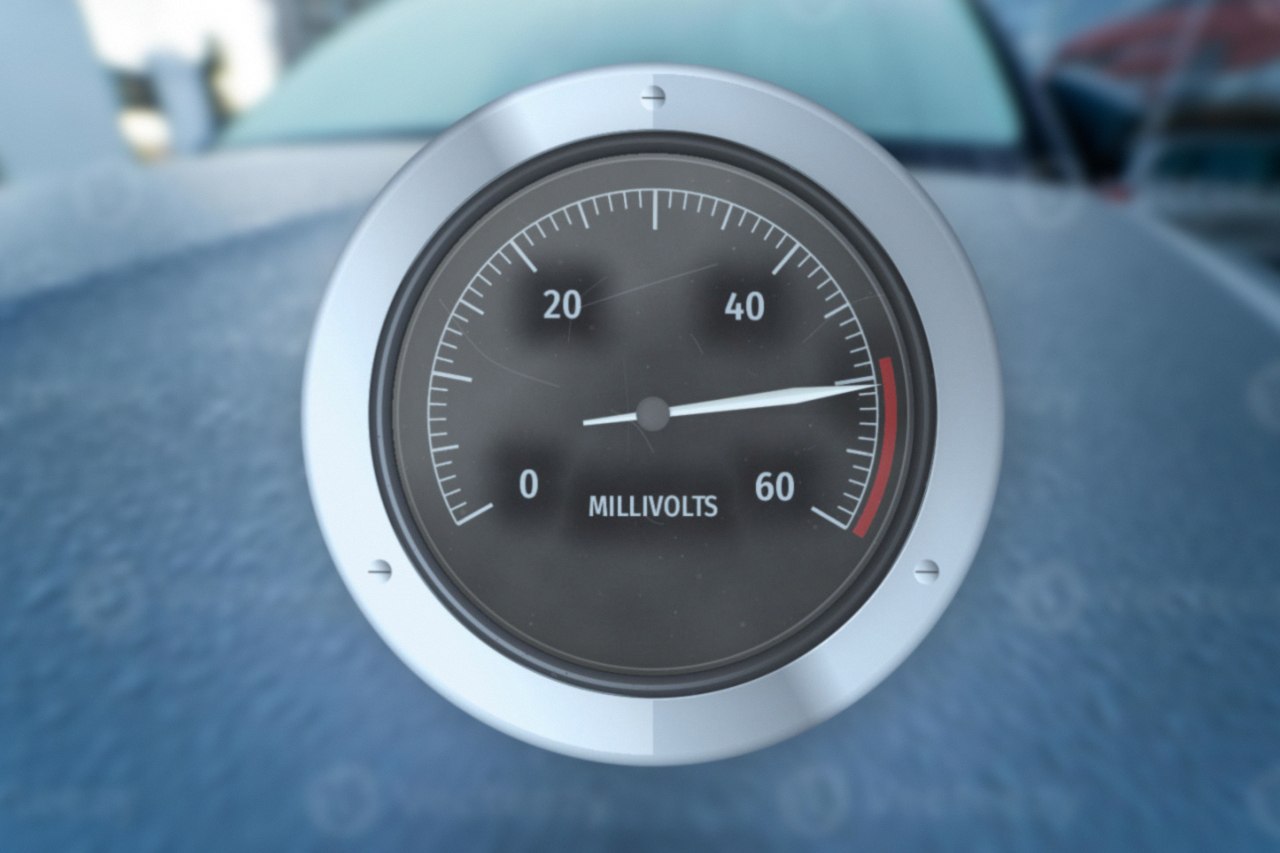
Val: 50.5 mV
